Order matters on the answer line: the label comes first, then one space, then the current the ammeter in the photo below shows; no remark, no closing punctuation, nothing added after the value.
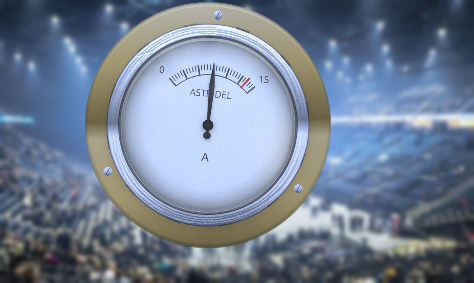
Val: 7.5 A
